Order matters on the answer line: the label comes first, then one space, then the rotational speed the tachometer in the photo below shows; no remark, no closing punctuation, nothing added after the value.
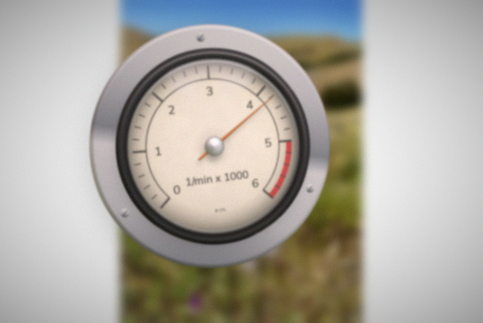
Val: 4200 rpm
